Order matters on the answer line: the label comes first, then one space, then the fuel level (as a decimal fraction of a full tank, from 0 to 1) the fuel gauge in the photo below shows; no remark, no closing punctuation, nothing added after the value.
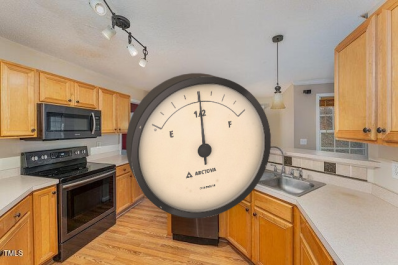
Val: 0.5
